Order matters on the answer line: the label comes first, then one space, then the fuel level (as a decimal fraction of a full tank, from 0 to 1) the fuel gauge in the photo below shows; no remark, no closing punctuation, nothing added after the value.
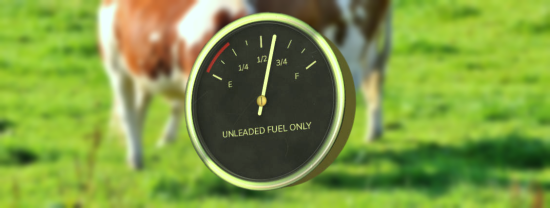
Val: 0.625
